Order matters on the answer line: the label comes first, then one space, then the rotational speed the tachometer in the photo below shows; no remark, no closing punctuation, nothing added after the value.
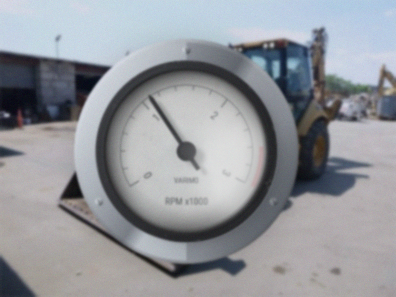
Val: 1100 rpm
